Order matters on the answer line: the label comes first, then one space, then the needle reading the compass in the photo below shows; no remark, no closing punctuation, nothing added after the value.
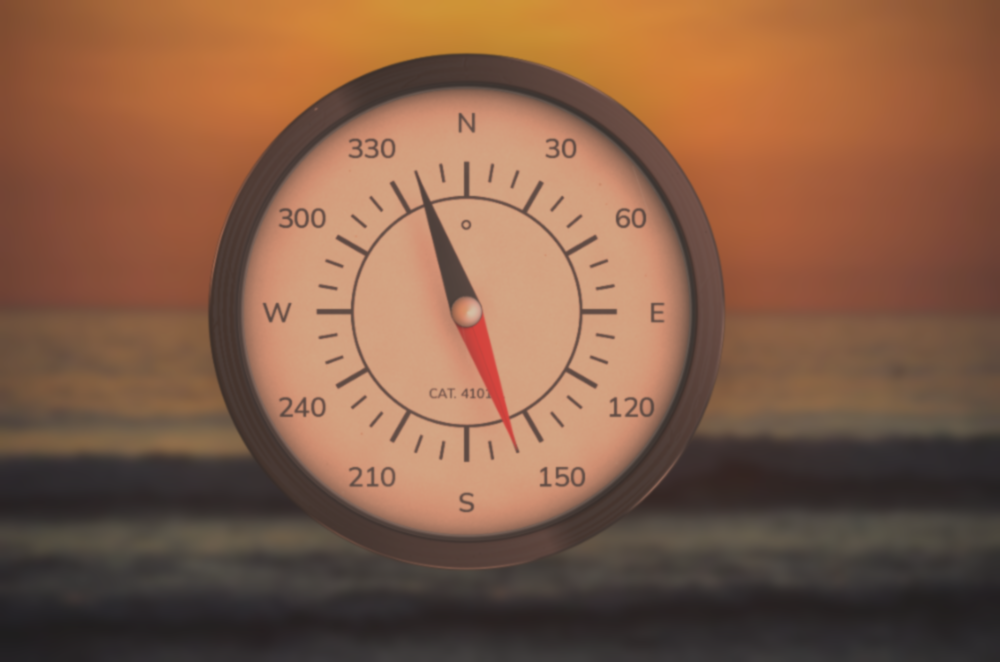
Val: 160 °
